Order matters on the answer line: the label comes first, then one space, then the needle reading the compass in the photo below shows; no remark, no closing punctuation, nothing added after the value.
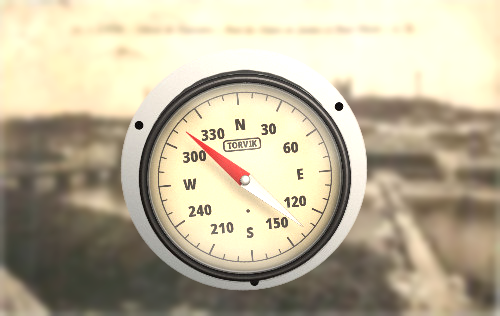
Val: 315 °
